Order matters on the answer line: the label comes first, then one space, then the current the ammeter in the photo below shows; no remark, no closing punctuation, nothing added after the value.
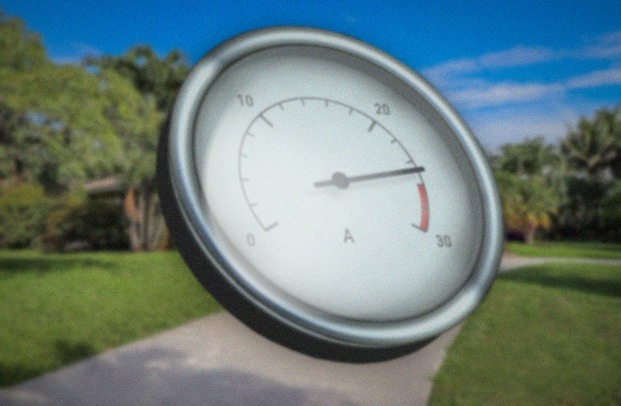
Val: 25 A
